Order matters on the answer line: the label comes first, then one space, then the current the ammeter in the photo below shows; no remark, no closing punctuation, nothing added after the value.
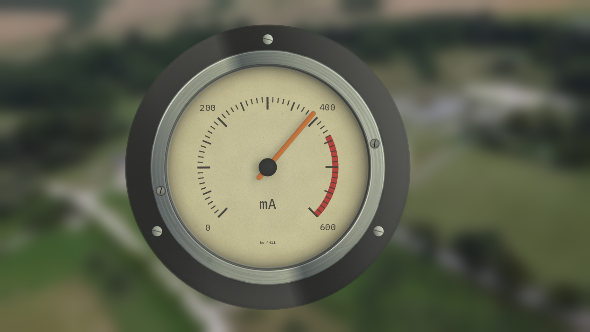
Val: 390 mA
